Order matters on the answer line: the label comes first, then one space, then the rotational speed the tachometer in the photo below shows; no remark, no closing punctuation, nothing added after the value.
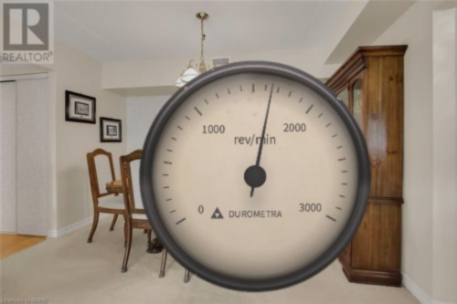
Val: 1650 rpm
